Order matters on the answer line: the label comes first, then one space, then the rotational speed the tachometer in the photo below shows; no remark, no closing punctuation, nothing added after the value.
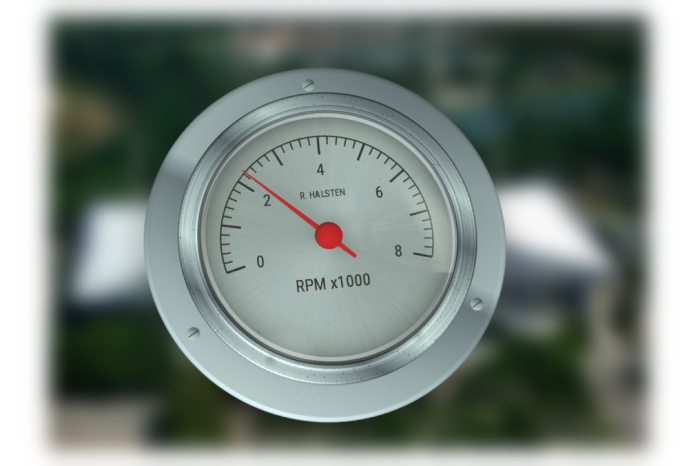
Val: 2200 rpm
